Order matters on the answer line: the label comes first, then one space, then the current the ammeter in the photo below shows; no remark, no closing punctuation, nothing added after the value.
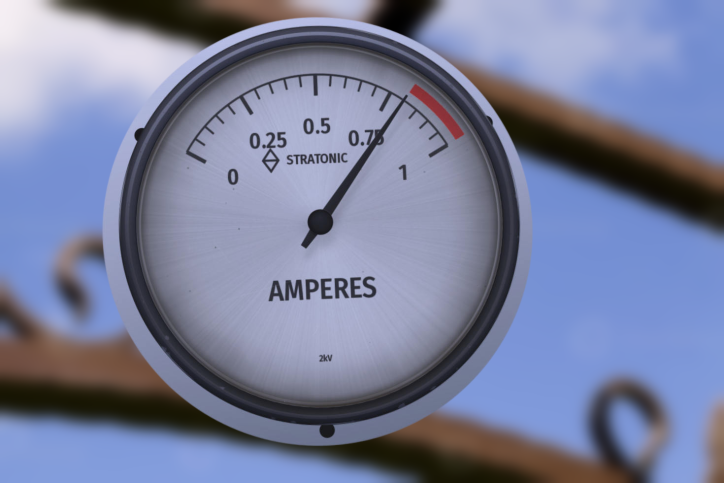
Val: 0.8 A
